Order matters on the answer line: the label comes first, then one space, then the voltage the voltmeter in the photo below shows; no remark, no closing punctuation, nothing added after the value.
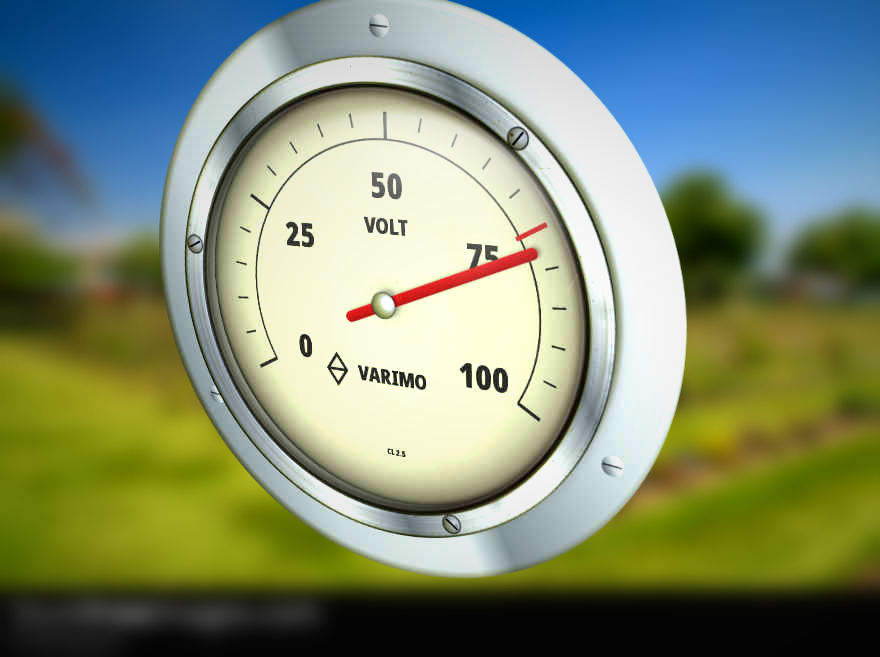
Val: 77.5 V
